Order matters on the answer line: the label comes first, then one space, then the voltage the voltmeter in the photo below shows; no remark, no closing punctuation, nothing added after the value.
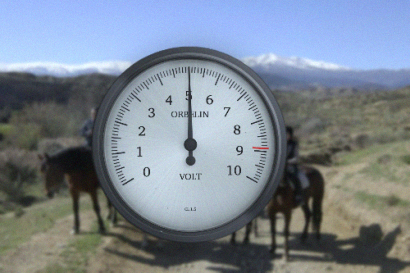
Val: 5 V
